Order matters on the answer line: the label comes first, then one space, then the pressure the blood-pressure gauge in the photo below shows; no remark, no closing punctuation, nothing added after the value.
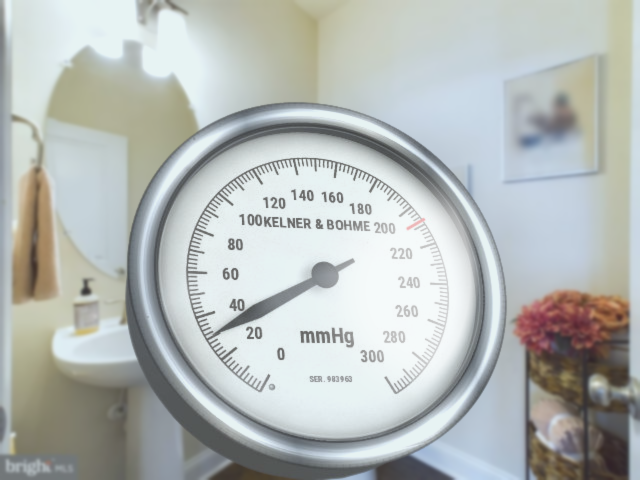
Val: 30 mmHg
